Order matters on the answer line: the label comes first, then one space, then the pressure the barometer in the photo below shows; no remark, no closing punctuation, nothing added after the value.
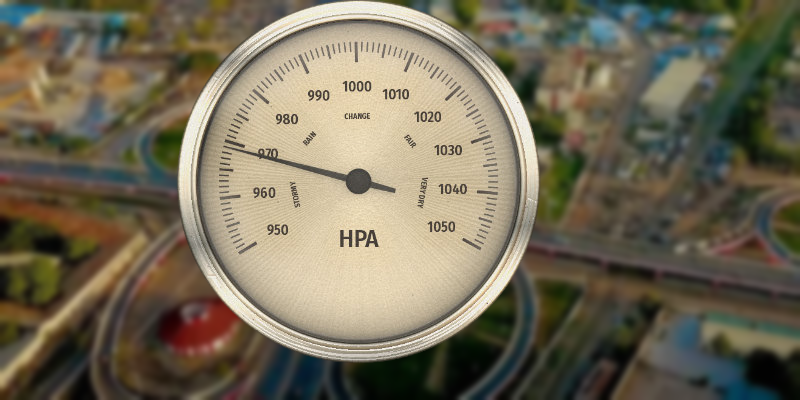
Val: 969 hPa
